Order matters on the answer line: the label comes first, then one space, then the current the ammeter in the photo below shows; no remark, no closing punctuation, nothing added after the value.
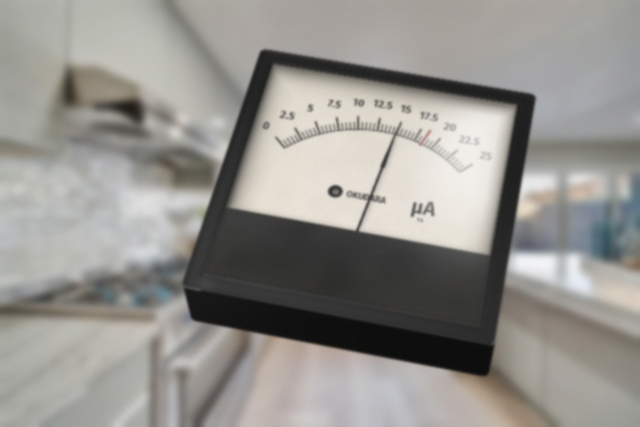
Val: 15 µA
